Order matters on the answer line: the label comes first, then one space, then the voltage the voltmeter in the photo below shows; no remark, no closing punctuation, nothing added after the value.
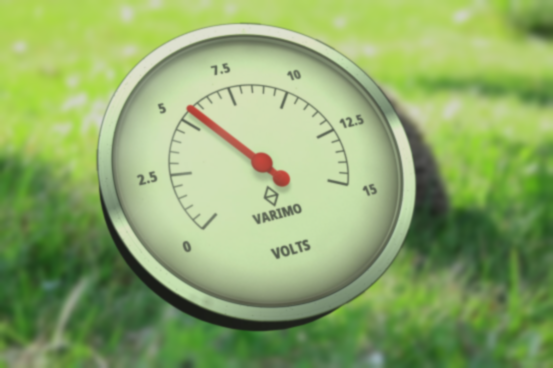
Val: 5.5 V
